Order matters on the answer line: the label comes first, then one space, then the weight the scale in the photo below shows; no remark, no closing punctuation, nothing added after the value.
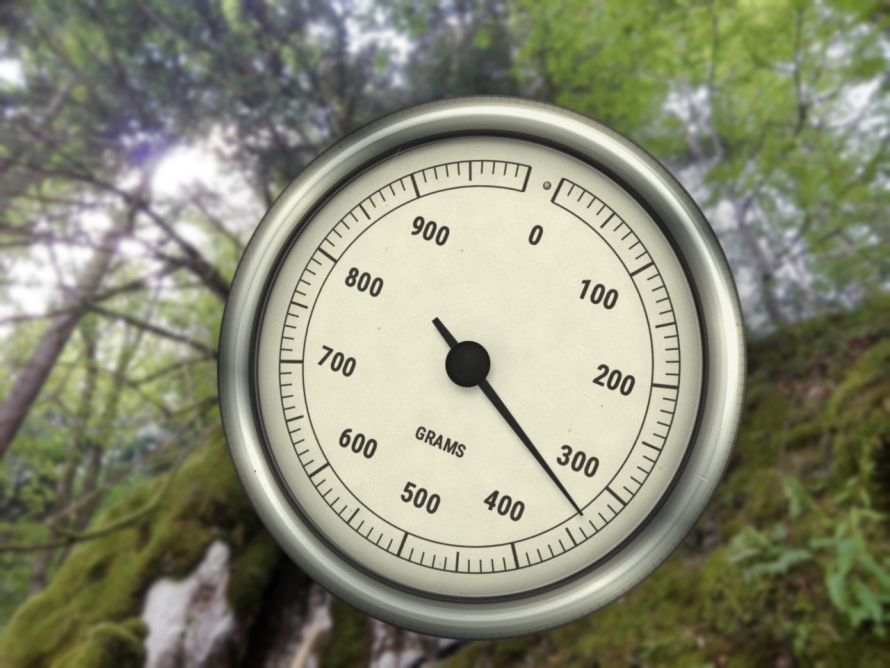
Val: 330 g
